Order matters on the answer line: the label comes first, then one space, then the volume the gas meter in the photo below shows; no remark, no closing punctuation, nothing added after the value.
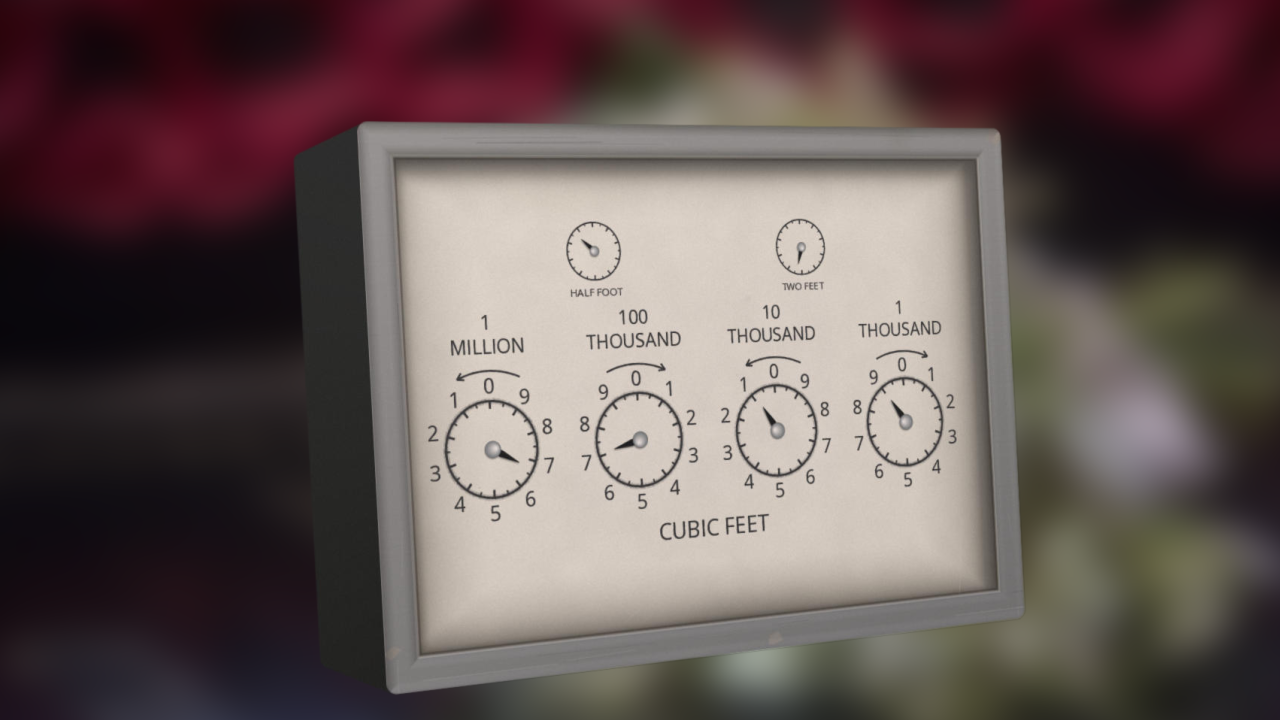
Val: 670900 ft³
